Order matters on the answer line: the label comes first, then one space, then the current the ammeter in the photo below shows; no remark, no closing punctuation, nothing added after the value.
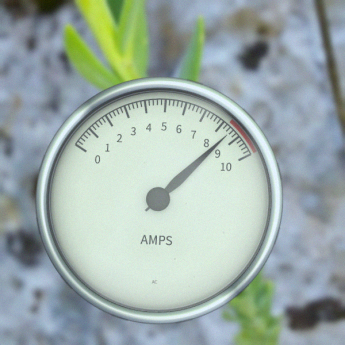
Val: 8.6 A
